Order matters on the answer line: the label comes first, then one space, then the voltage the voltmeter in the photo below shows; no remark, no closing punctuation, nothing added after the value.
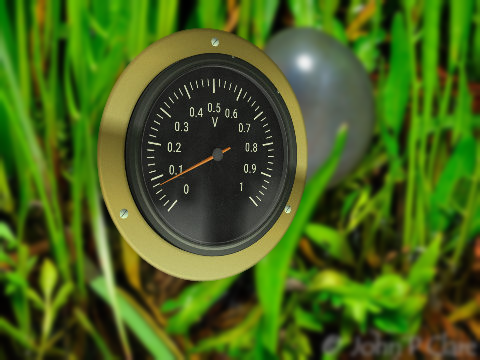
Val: 0.08 V
